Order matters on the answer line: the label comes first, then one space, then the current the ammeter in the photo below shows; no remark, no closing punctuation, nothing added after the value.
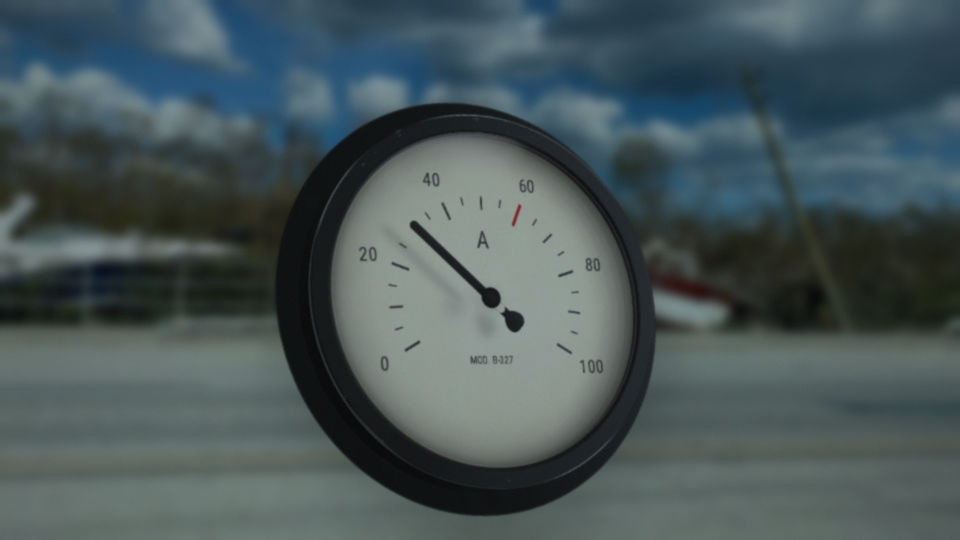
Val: 30 A
